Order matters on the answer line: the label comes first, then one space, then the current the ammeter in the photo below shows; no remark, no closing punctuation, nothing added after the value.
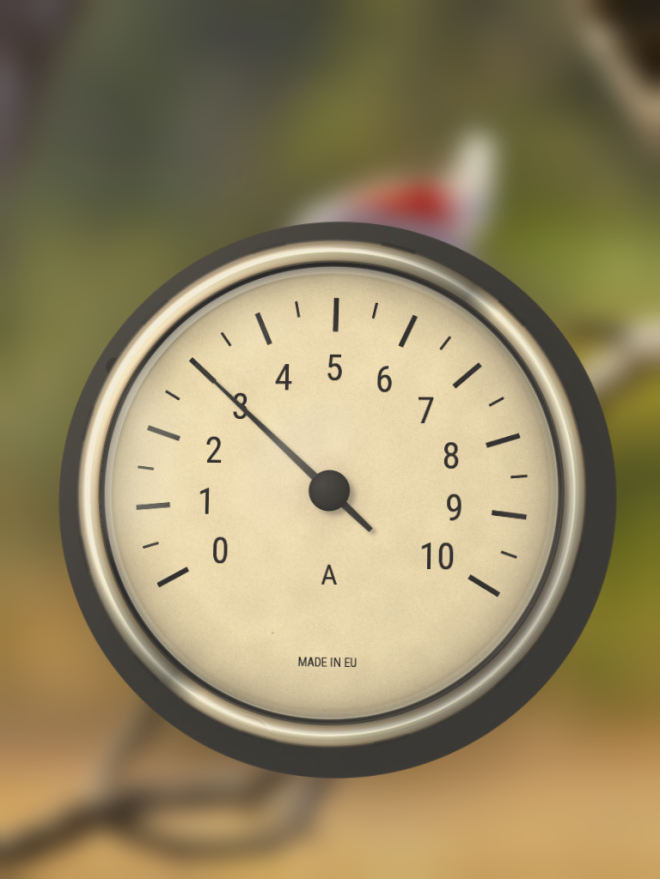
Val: 3 A
